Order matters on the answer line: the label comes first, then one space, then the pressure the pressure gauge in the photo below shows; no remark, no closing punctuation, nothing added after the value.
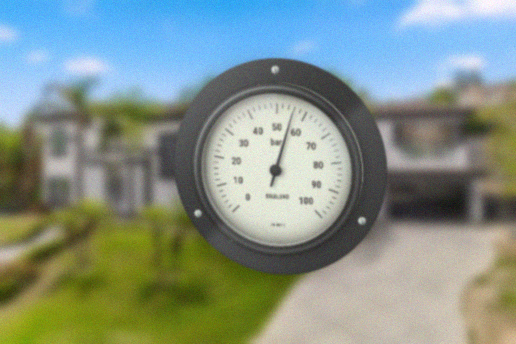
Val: 56 bar
